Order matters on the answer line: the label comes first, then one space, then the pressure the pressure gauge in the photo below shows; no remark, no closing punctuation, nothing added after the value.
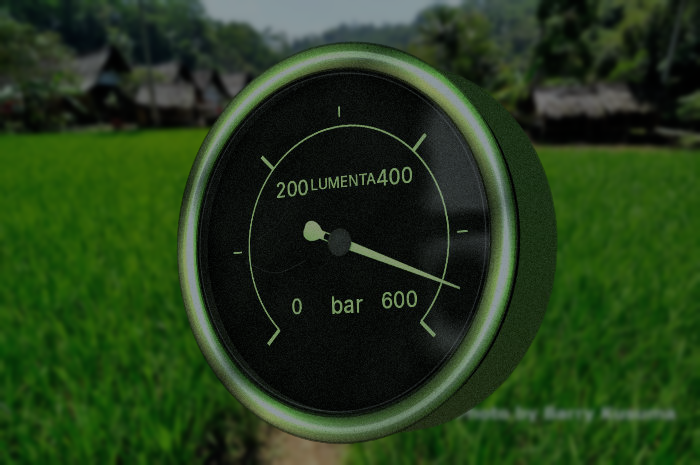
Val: 550 bar
